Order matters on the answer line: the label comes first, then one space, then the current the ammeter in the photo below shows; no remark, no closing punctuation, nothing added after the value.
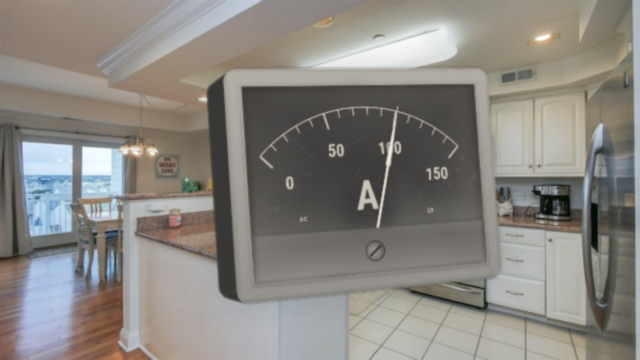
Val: 100 A
